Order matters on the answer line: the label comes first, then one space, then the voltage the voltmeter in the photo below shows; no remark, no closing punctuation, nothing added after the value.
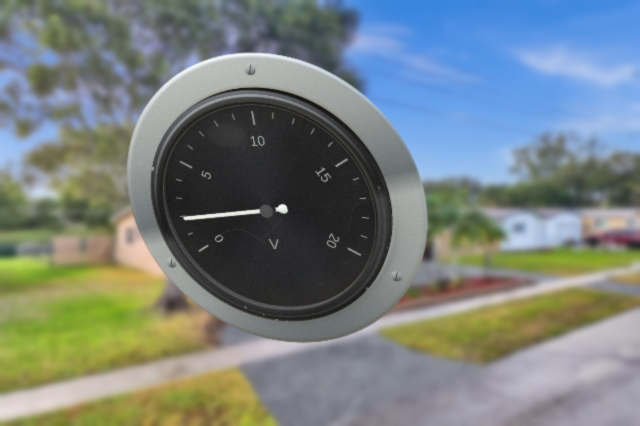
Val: 2 V
